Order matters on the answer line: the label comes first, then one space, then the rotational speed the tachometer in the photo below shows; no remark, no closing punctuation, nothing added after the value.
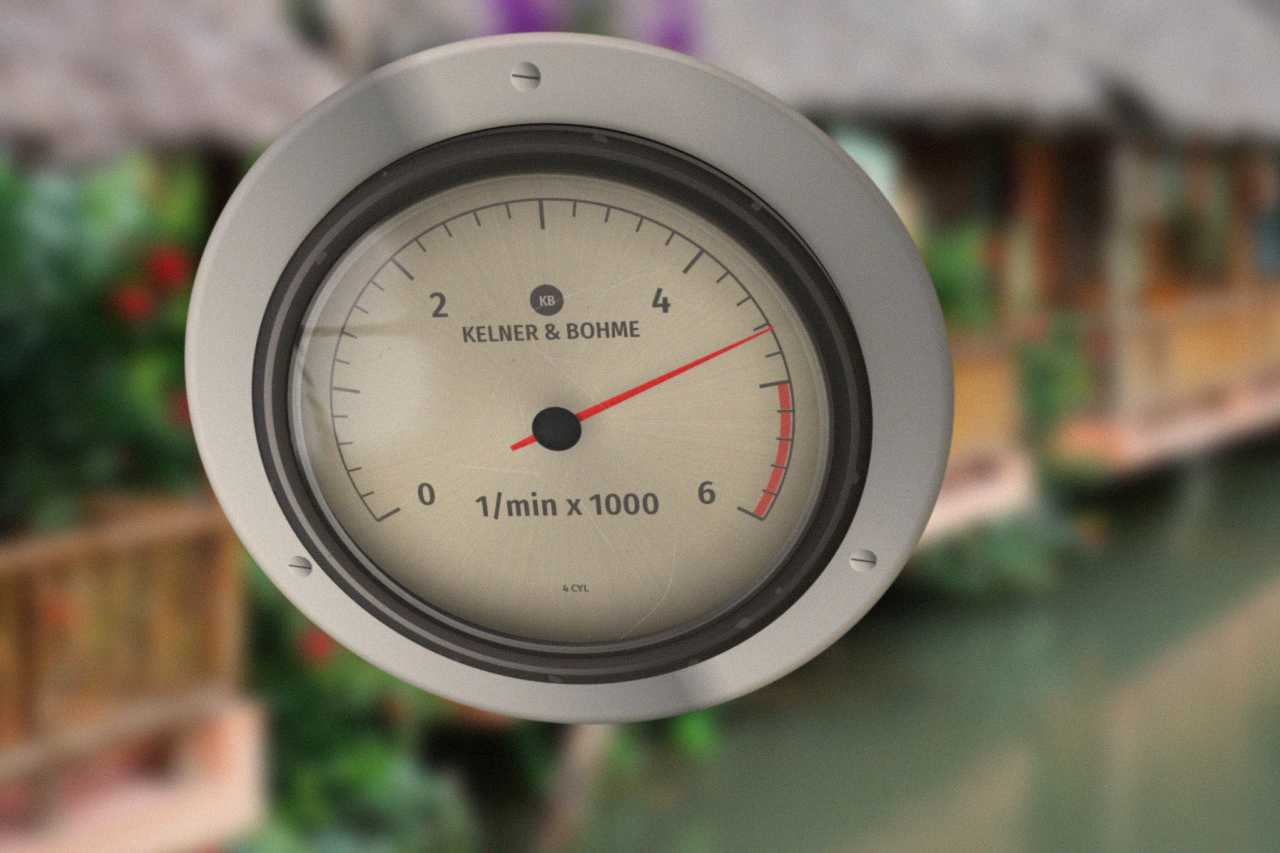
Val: 4600 rpm
